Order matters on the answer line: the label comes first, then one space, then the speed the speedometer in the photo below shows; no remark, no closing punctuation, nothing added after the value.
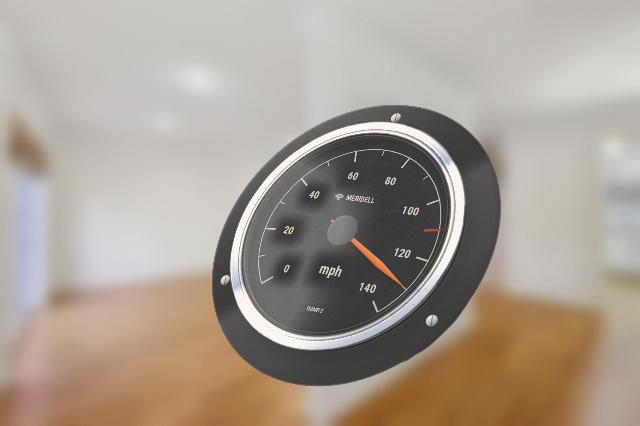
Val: 130 mph
